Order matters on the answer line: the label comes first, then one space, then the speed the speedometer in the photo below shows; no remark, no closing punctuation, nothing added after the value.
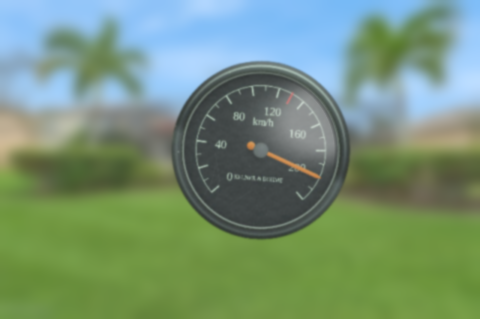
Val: 200 km/h
